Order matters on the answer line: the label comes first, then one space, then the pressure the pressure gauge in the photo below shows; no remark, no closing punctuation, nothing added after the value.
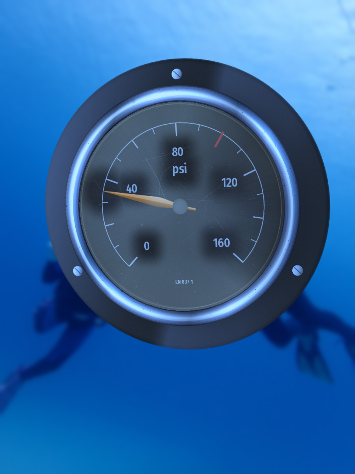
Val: 35 psi
